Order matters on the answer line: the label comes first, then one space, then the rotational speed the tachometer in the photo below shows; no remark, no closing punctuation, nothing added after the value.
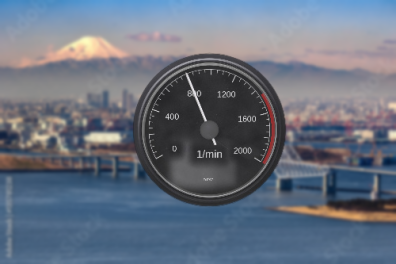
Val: 800 rpm
